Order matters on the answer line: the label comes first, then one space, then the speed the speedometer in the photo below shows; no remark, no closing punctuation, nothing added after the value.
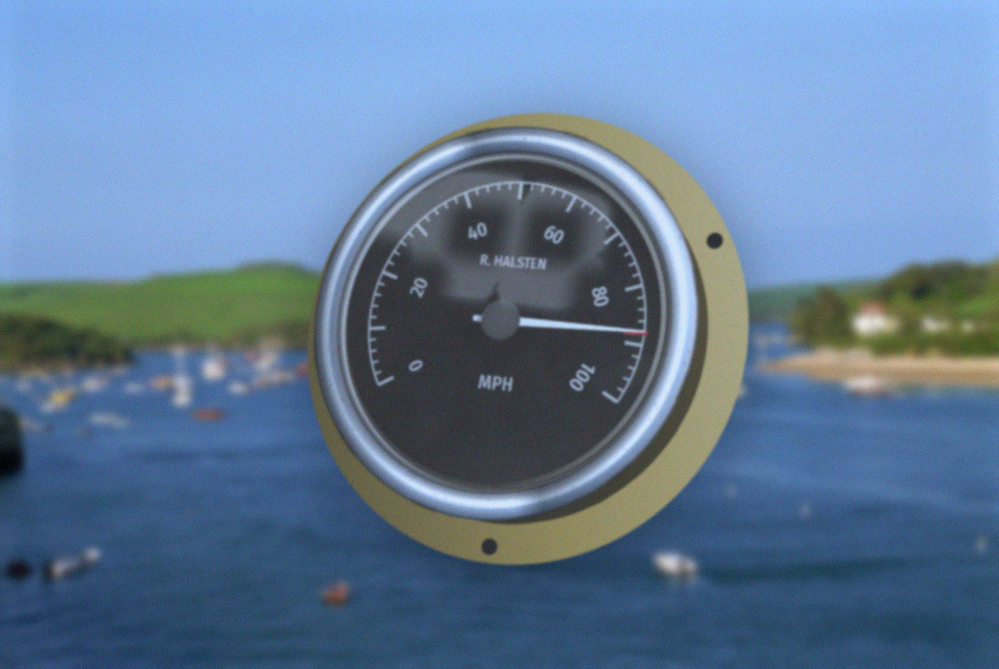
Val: 88 mph
